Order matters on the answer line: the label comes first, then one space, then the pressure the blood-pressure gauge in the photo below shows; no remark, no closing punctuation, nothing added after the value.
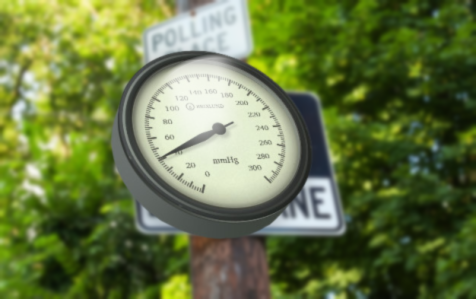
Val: 40 mmHg
